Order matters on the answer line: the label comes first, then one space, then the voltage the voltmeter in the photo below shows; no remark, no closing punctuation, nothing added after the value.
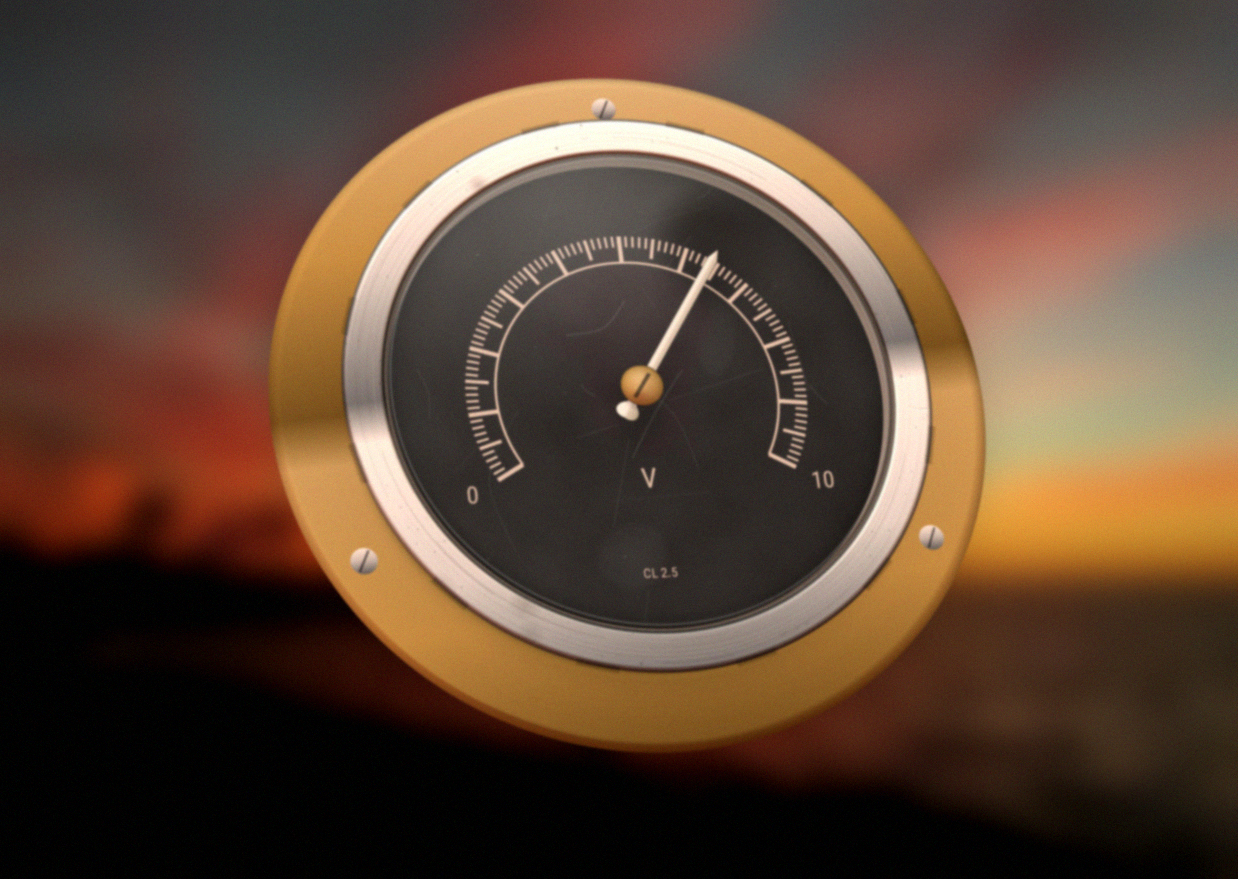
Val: 6.4 V
